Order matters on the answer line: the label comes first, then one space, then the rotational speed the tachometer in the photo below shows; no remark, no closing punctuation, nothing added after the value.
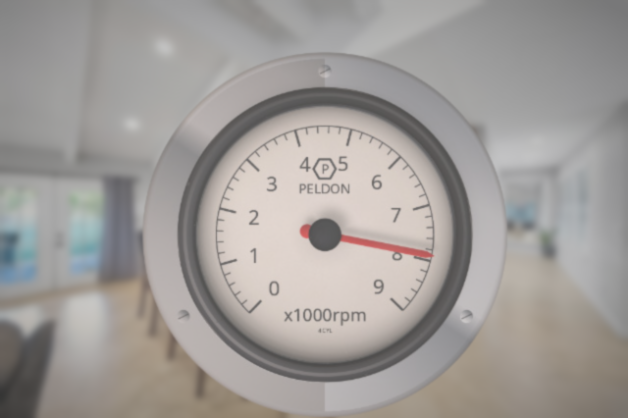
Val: 7900 rpm
